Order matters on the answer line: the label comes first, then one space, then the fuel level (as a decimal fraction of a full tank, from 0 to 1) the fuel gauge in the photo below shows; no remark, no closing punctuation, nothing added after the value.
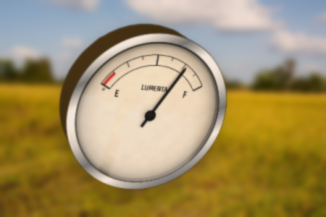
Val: 0.75
